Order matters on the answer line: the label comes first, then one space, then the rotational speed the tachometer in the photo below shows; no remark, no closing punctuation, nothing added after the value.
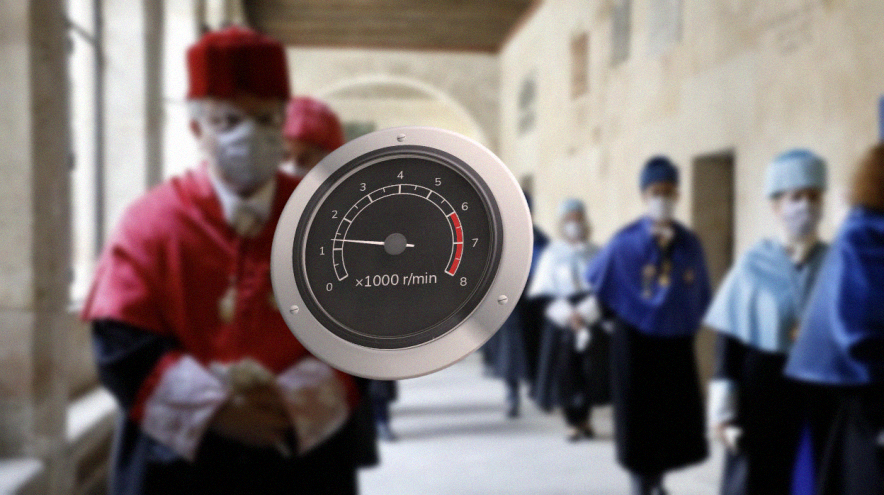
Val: 1250 rpm
